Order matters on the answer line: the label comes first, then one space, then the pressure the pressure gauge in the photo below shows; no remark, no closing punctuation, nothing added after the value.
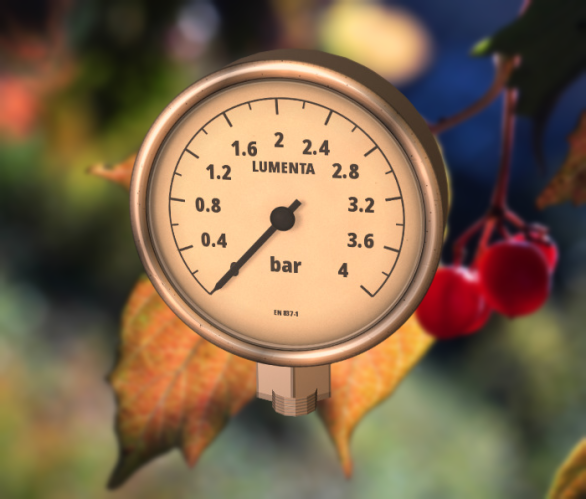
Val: 0 bar
